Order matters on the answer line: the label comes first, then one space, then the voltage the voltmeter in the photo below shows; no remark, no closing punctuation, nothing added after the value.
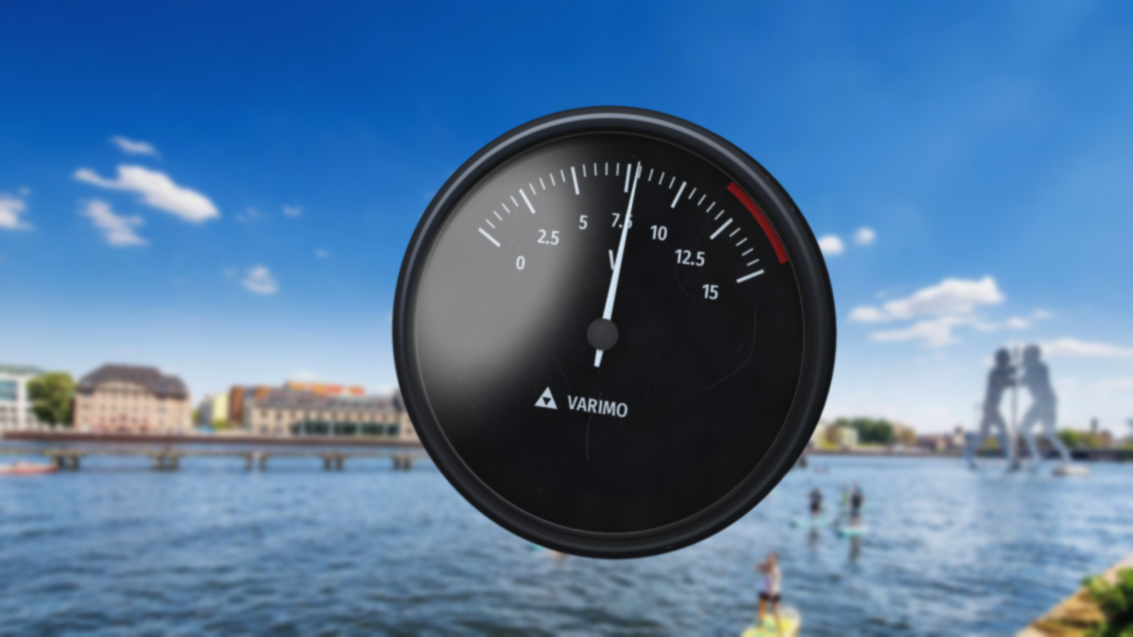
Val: 8 V
